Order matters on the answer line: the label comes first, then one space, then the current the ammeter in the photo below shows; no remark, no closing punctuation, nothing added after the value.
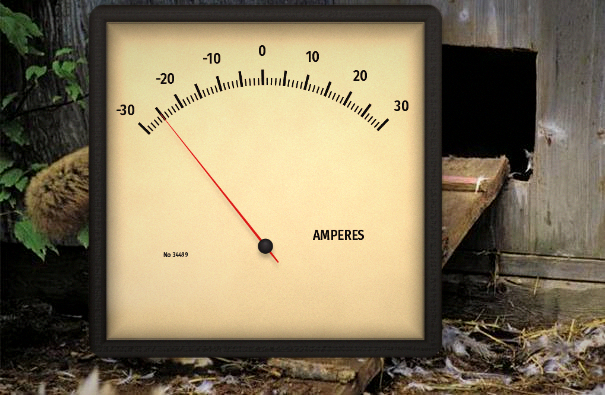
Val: -25 A
